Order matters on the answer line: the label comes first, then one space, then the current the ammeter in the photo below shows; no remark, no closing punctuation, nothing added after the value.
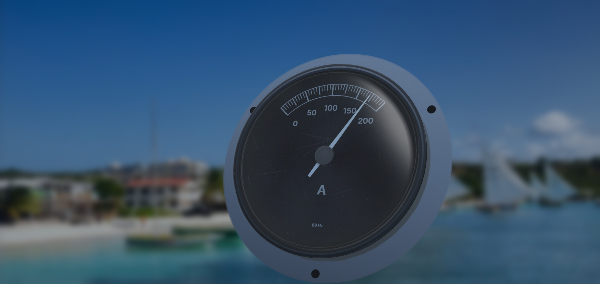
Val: 175 A
